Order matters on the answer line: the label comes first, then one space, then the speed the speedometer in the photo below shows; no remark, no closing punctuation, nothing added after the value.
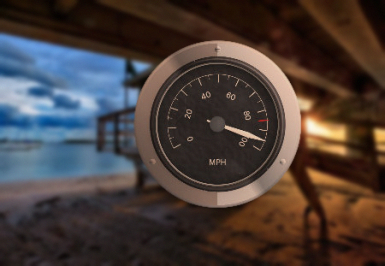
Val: 95 mph
